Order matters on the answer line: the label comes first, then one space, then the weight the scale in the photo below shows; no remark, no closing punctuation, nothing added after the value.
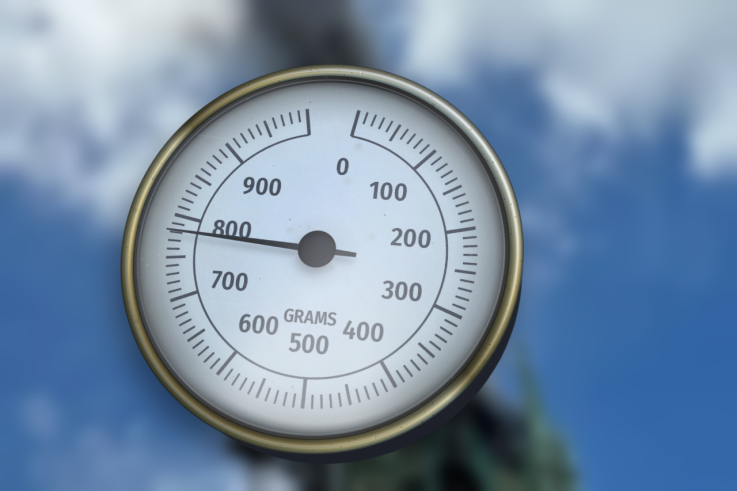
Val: 780 g
